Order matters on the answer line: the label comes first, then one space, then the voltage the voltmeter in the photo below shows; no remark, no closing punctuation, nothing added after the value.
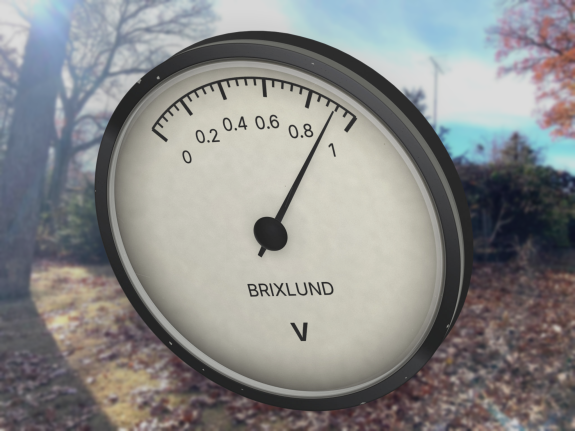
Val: 0.92 V
